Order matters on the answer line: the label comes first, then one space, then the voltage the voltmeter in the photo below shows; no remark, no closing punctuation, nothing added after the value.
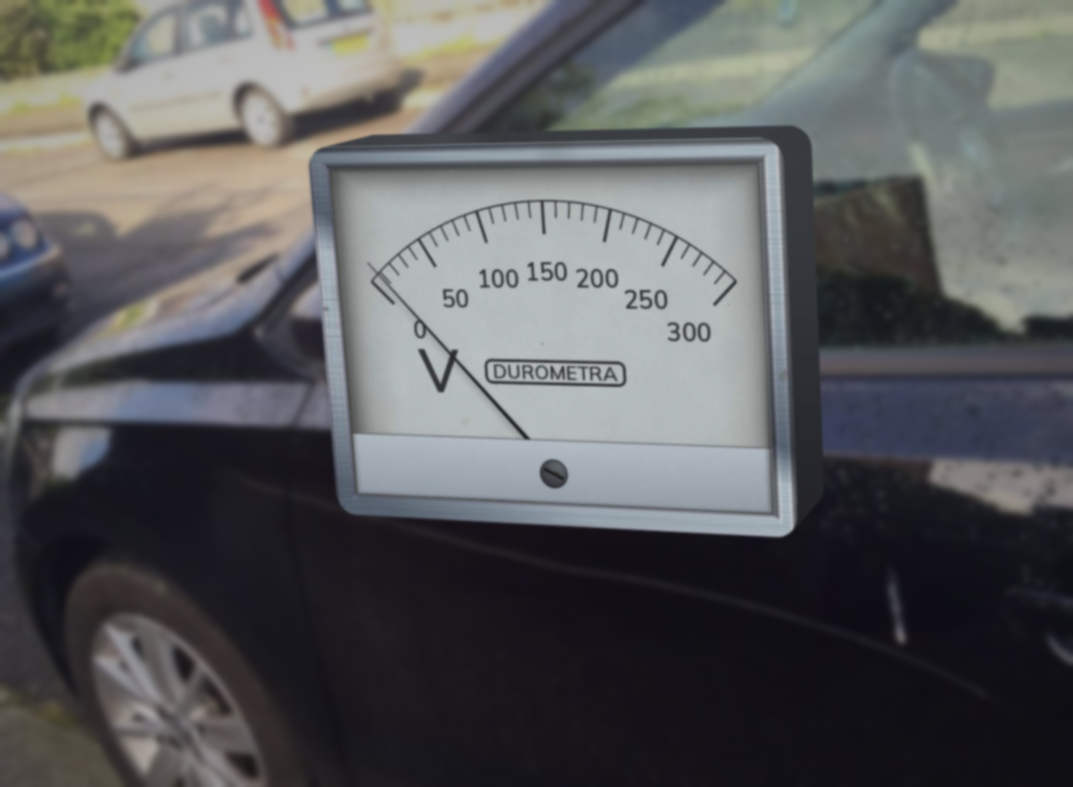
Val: 10 V
